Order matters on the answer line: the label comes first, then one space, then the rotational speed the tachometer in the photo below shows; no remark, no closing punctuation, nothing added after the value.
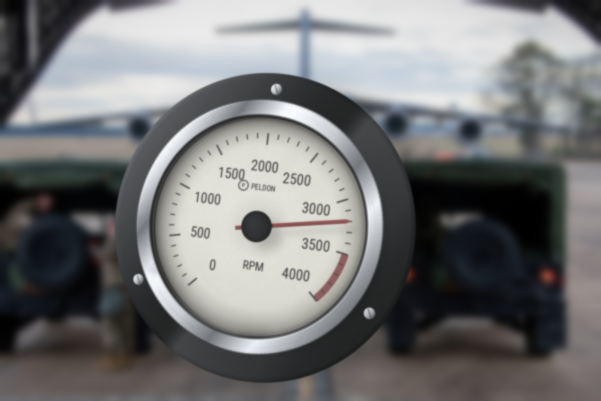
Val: 3200 rpm
